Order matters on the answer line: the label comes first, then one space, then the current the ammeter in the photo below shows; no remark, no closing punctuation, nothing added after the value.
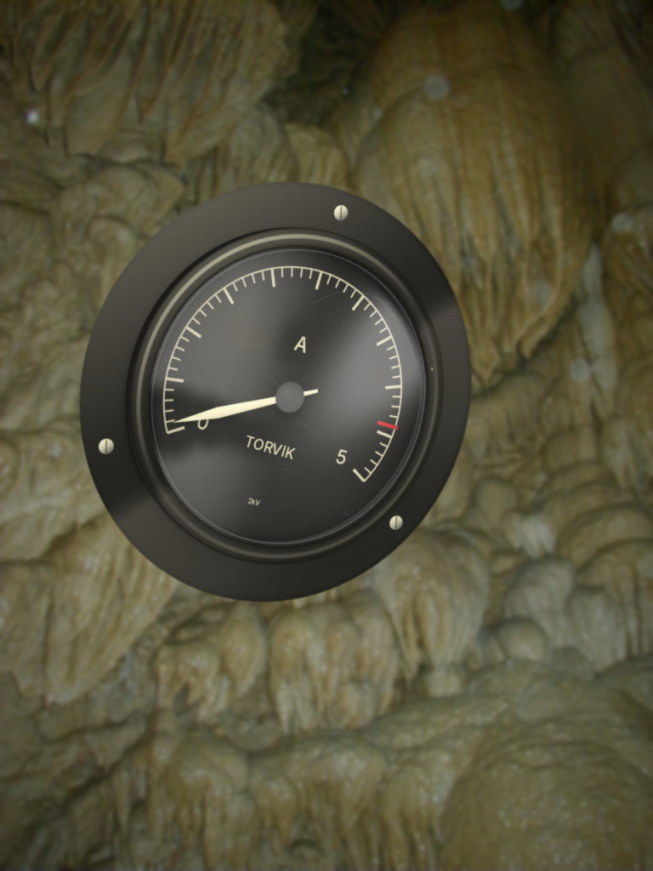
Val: 0.1 A
